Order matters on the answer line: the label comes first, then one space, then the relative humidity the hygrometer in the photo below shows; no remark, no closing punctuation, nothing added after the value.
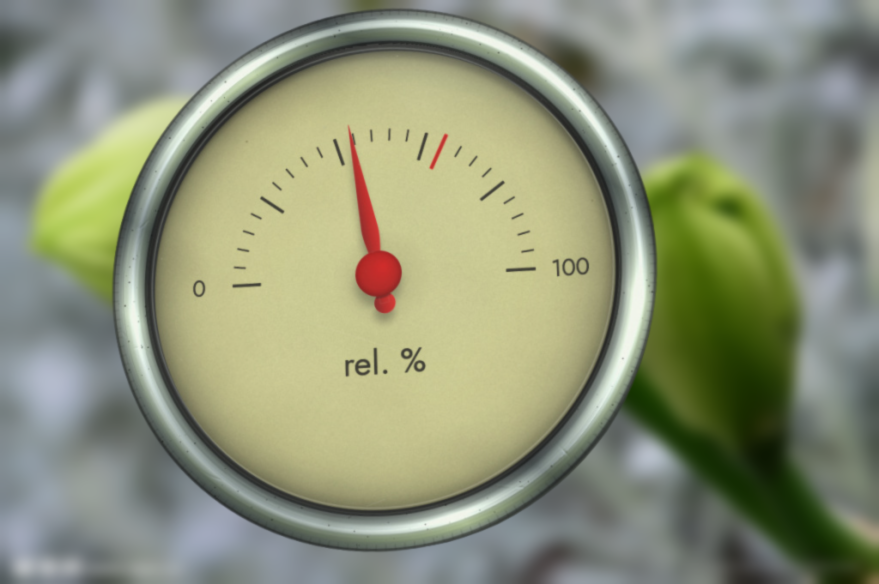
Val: 44 %
